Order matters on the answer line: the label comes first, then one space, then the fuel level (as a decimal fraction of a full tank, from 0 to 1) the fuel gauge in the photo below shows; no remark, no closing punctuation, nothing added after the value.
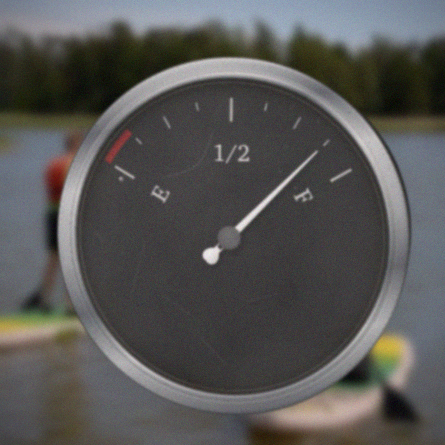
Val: 0.875
